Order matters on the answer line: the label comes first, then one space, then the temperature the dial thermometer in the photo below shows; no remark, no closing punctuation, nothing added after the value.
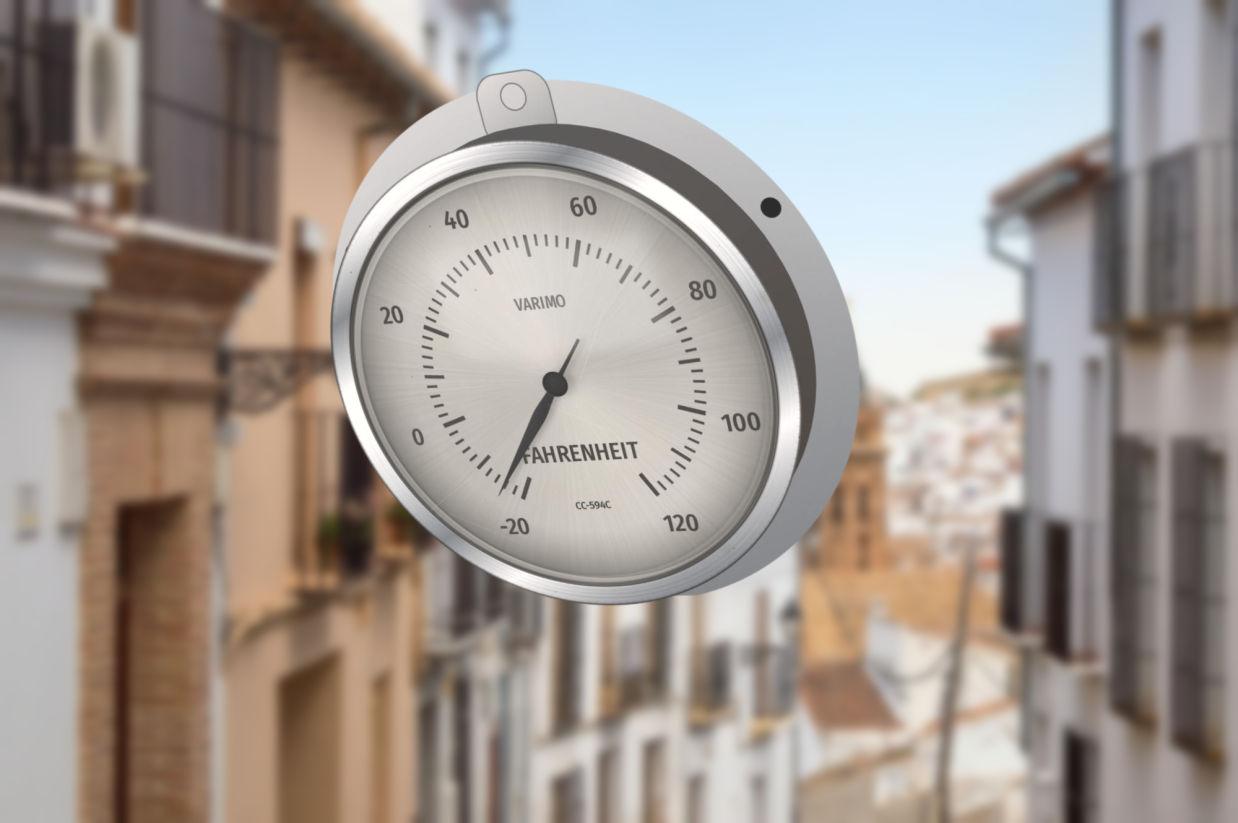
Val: -16 °F
